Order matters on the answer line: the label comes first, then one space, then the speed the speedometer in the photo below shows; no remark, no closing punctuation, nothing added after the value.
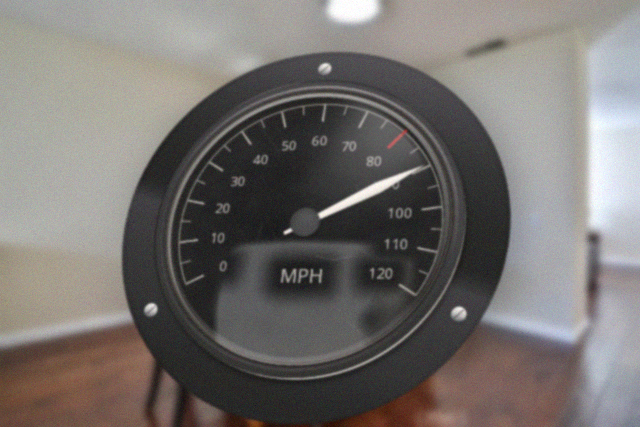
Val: 90 mph
